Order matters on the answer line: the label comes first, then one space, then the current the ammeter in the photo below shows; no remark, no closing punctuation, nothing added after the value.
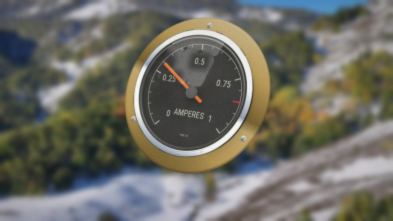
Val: 0.3 A
